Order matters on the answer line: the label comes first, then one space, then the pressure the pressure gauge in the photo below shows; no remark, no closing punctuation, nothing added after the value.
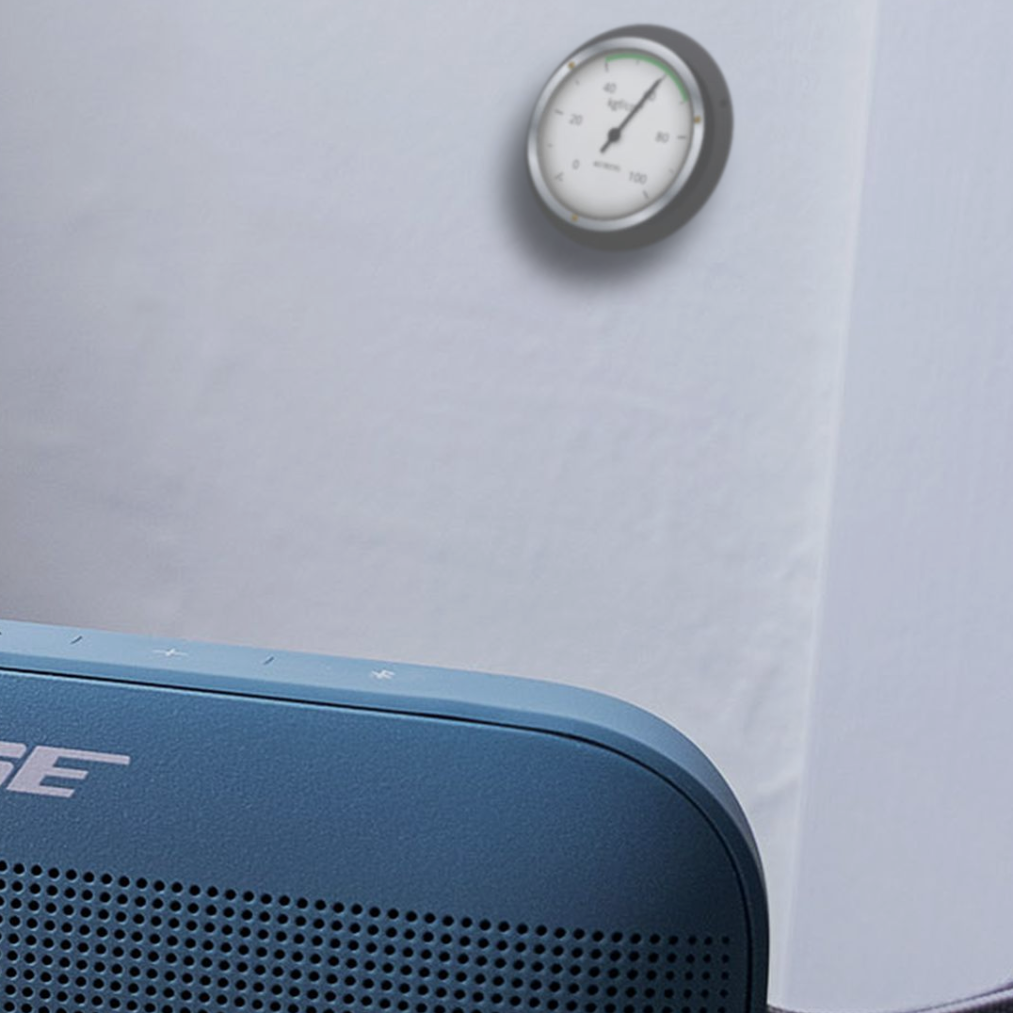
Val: 60 kg/cm²
